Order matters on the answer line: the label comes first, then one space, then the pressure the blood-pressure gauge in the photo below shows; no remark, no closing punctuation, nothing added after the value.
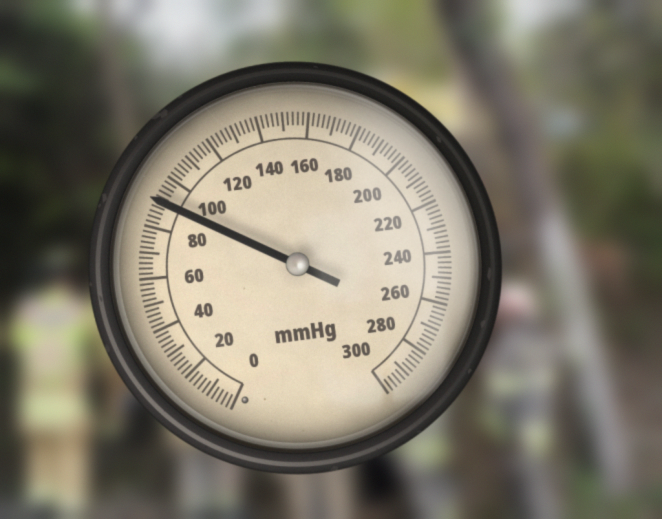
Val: 90 mmHg
